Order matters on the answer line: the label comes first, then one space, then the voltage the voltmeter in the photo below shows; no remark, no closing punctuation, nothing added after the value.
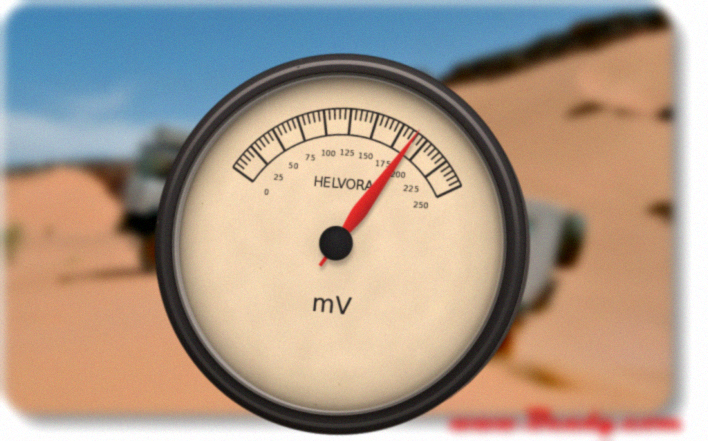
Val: 190 mV
